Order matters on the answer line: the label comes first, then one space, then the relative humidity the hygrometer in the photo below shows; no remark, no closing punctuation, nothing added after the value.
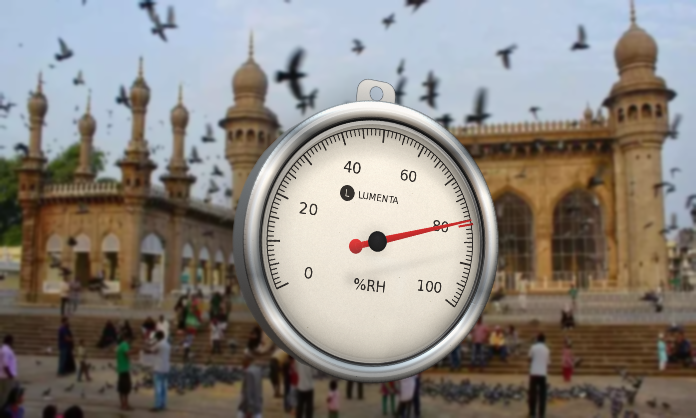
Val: 80 %
